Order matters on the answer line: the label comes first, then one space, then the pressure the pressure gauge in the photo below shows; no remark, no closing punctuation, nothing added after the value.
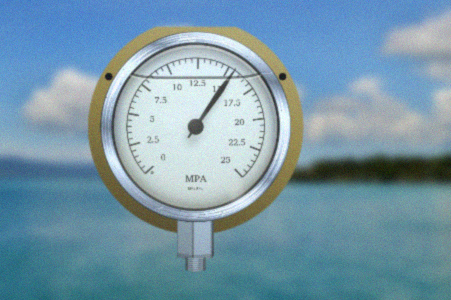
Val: 15.5 MPa
